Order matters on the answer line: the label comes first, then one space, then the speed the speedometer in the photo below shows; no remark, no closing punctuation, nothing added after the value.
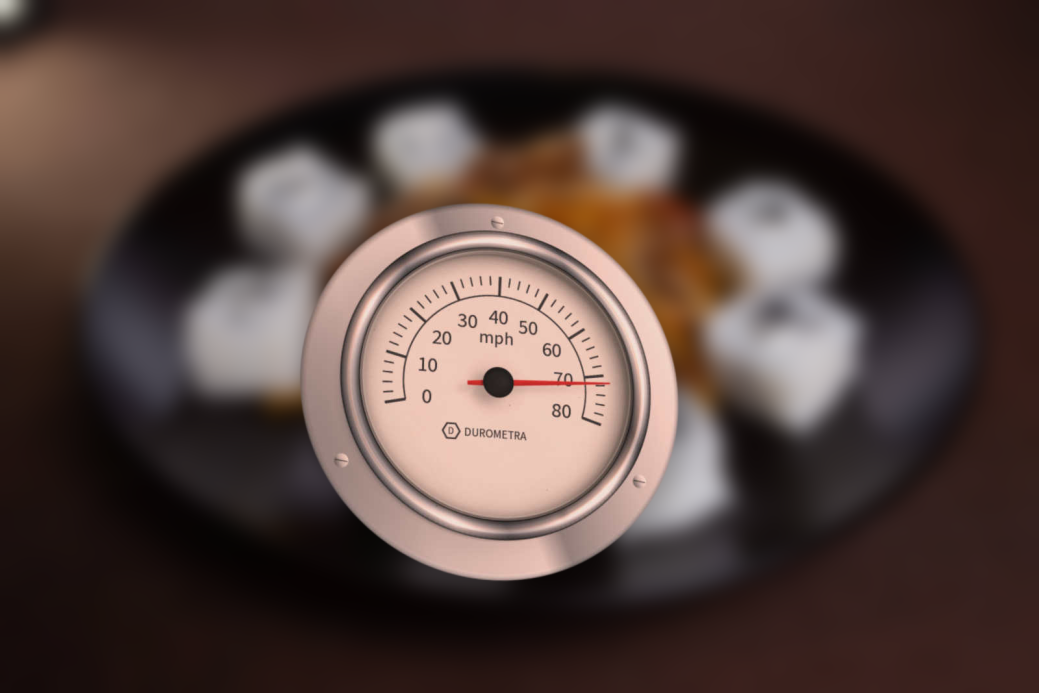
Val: 72 mph
